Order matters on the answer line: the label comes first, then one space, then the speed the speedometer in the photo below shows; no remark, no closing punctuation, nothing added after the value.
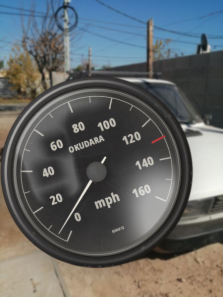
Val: 5 mph
